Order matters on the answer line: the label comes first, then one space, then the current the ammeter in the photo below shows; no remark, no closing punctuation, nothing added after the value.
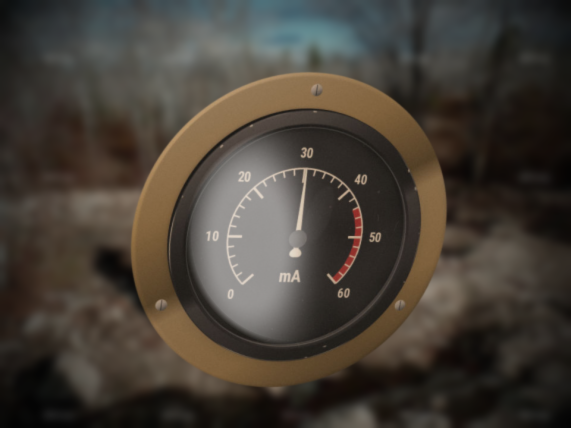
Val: 30 mA
